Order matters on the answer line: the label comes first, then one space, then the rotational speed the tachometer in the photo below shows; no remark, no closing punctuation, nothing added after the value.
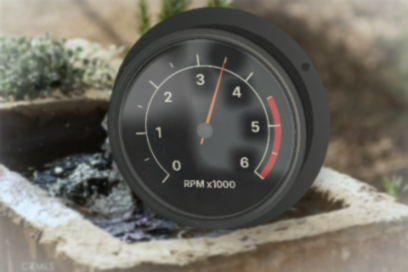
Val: 3500 rpm
